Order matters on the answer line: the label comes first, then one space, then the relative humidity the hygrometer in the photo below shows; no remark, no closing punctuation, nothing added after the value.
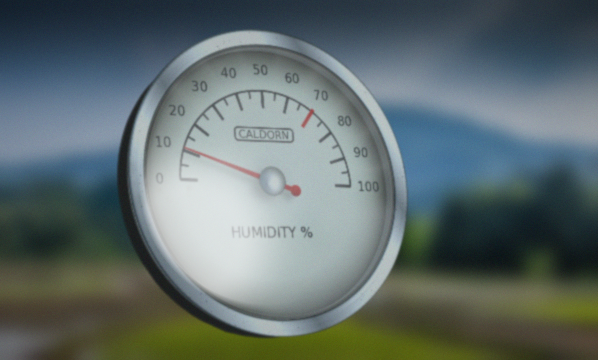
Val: 10 %
